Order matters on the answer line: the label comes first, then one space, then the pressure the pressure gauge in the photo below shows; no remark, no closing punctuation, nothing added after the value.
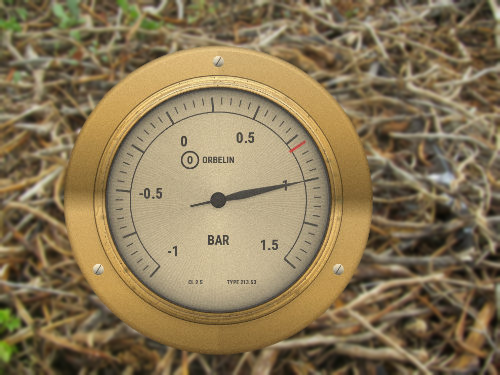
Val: 1 bar
